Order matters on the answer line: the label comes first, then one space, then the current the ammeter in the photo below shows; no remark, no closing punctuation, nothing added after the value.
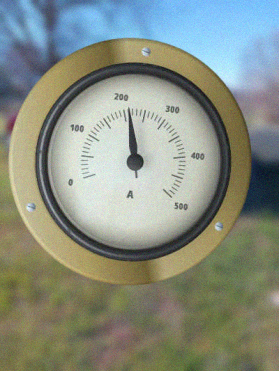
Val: 210 A
